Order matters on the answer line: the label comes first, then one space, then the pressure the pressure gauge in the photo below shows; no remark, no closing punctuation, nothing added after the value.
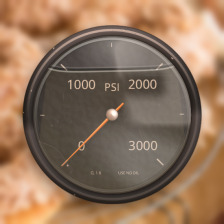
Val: 0 psi
